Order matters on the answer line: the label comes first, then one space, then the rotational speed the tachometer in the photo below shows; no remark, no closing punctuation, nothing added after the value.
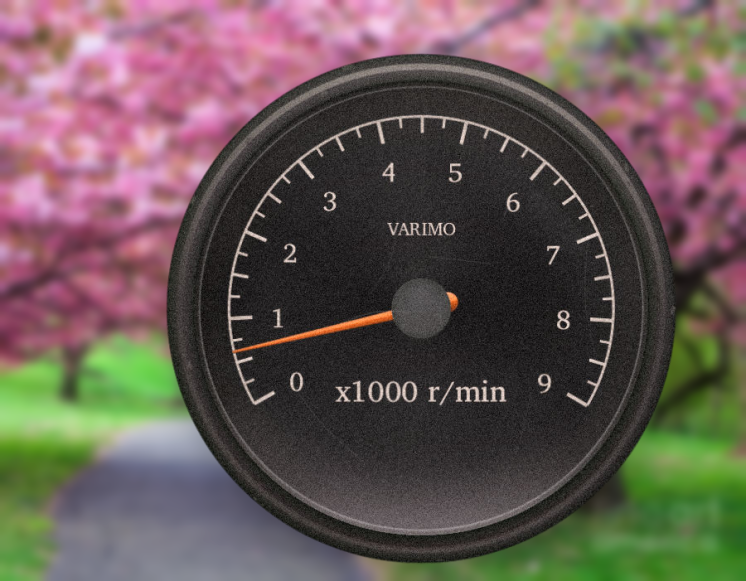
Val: 625 rpm
